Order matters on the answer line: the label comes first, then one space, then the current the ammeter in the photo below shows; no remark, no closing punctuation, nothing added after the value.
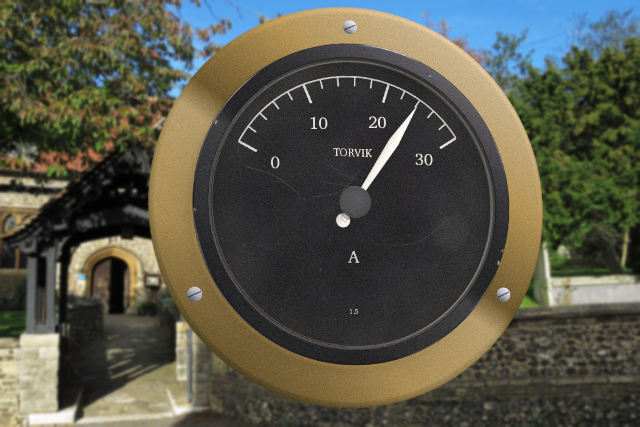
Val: 24 A
